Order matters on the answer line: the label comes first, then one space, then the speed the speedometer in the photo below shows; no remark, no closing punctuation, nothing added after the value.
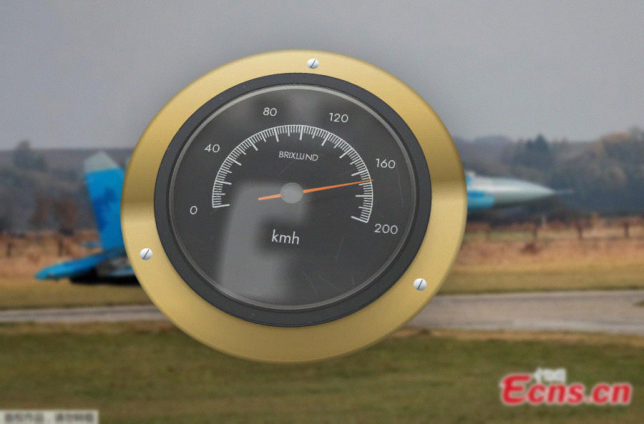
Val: 170 km/h
